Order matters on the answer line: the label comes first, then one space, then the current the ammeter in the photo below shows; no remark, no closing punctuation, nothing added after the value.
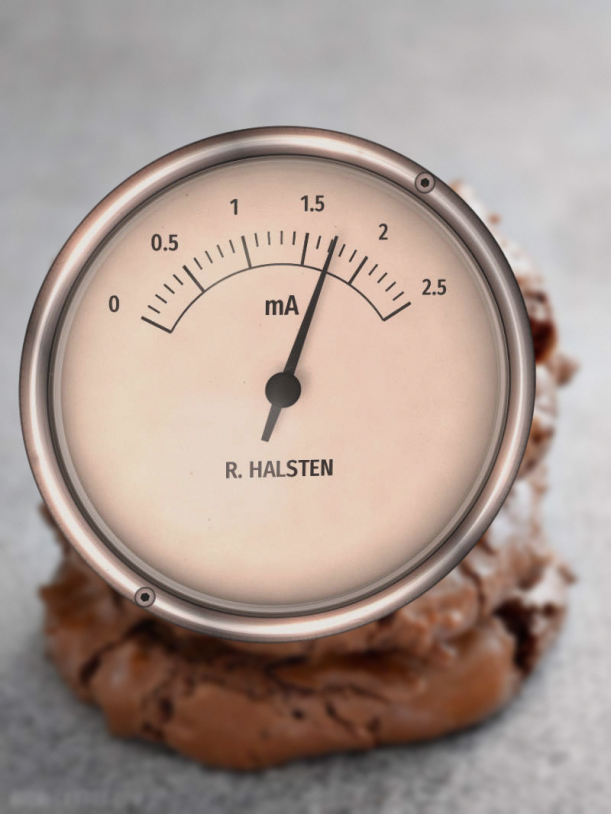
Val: 1.7 mA
